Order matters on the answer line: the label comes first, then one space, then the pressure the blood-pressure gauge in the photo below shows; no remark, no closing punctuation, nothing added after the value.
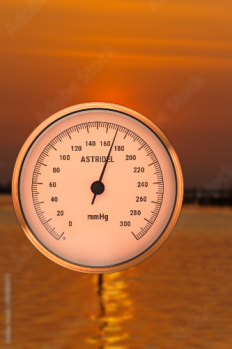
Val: 170 mmHg
